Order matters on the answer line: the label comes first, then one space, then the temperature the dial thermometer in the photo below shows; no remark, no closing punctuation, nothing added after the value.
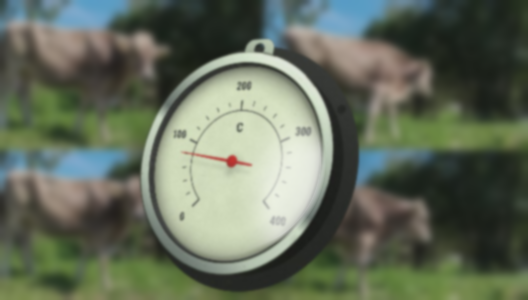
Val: 80 °C
